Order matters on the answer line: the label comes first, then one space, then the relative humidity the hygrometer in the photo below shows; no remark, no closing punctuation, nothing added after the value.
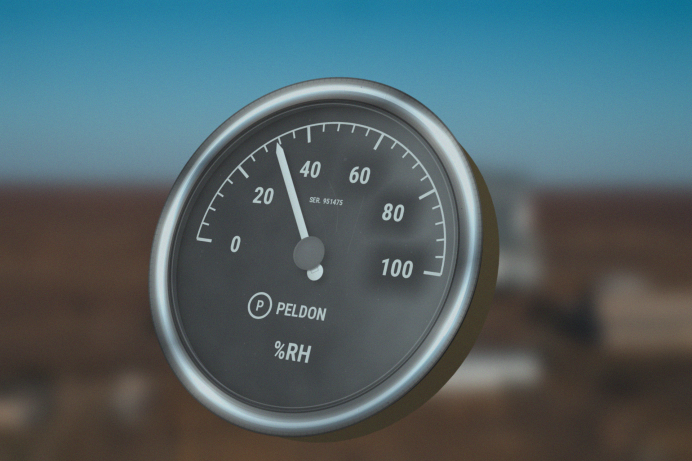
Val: 32 %
